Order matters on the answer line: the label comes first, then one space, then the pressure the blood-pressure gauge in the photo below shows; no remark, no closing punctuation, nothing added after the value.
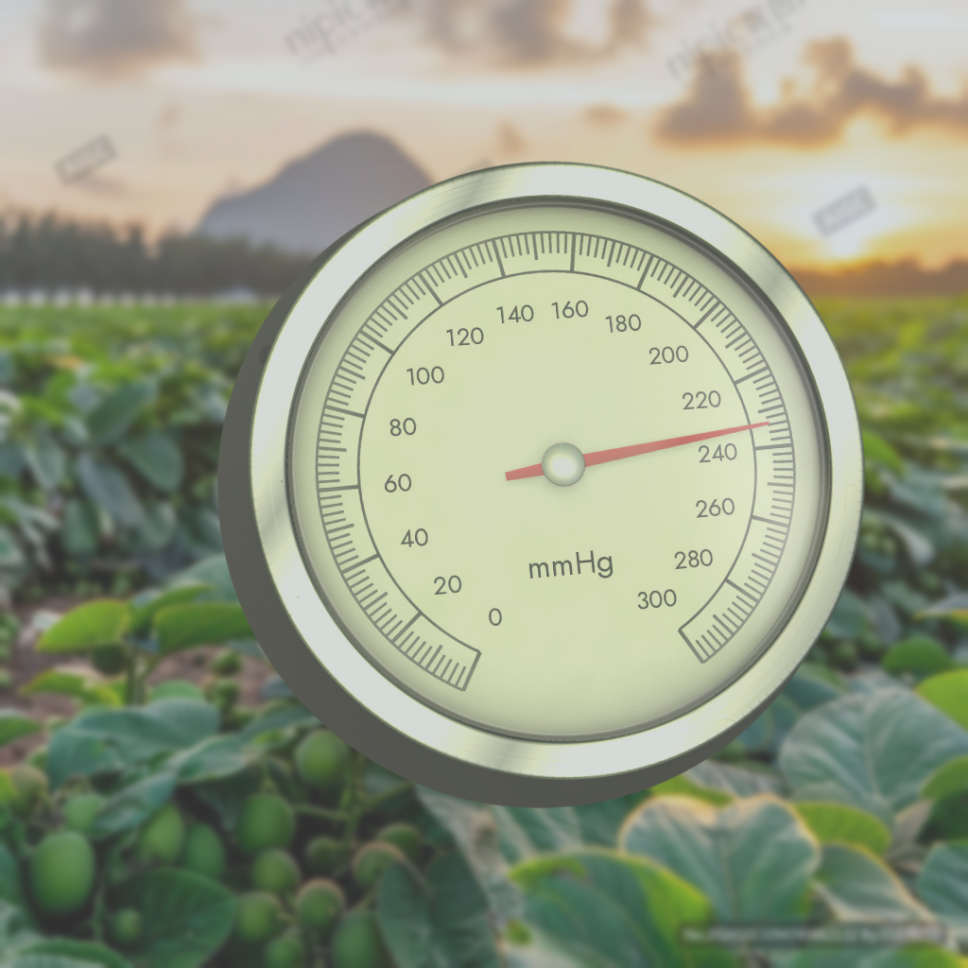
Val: 234 mmHg
